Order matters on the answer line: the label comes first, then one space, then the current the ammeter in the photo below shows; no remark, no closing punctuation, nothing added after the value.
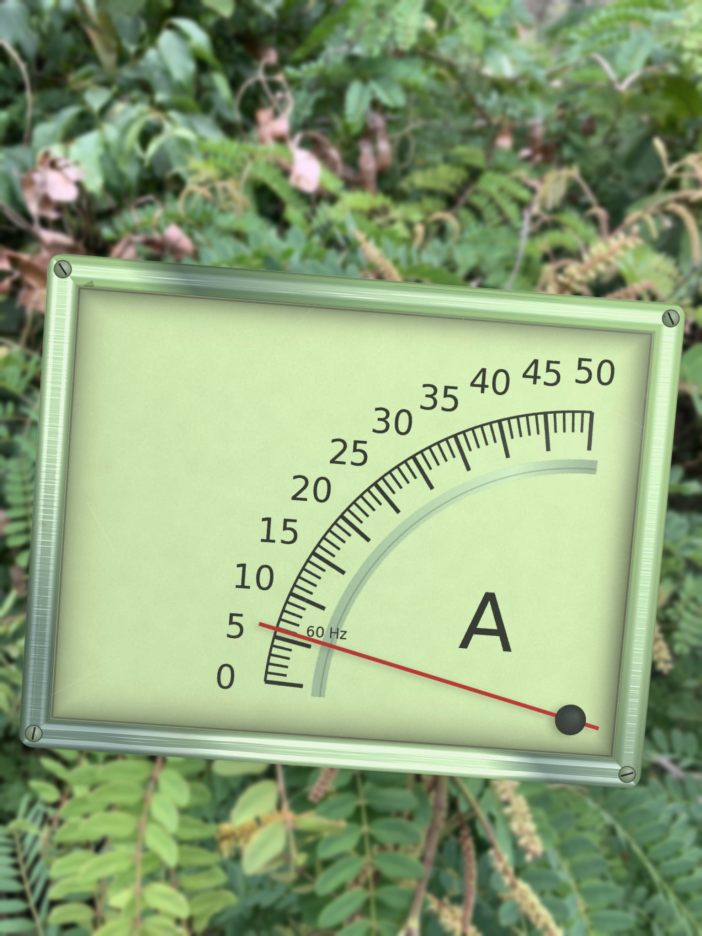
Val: 6 A
